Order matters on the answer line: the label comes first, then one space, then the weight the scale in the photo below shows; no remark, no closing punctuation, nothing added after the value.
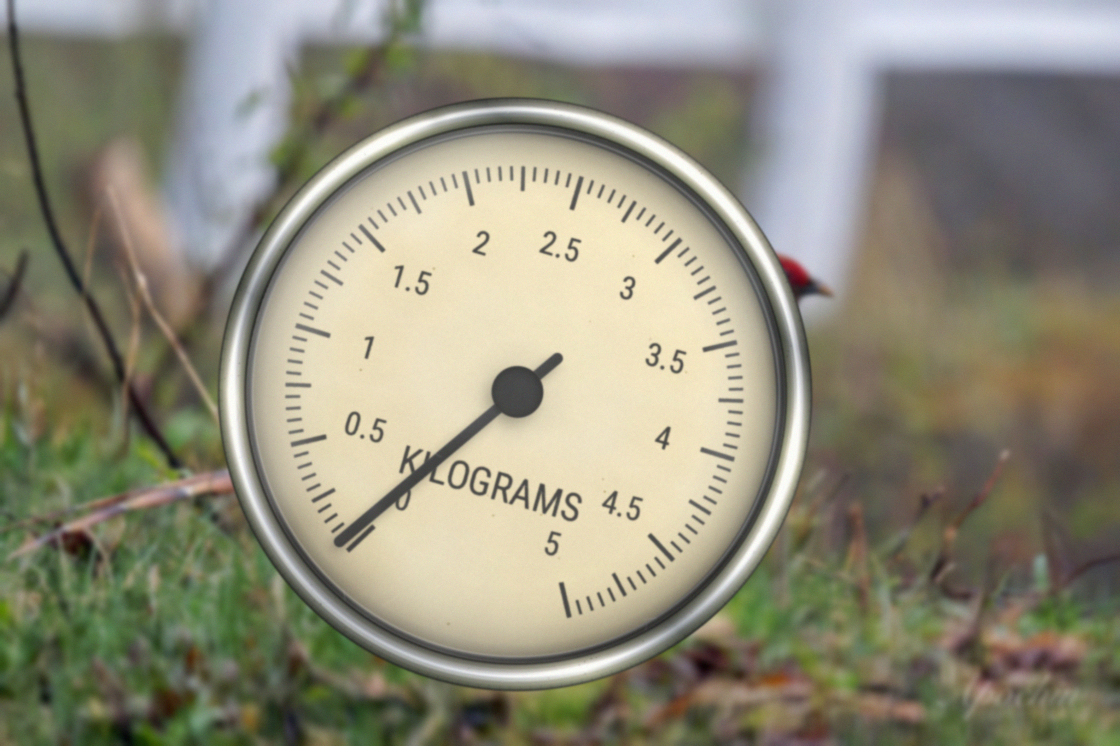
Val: 0.05 kg
